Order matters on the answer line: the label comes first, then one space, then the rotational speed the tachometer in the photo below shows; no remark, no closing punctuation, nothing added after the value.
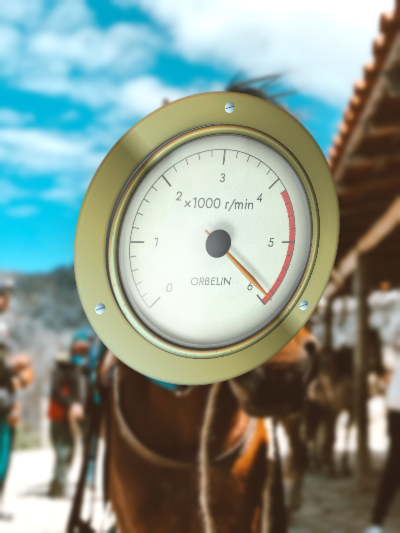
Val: 5900 rpm
